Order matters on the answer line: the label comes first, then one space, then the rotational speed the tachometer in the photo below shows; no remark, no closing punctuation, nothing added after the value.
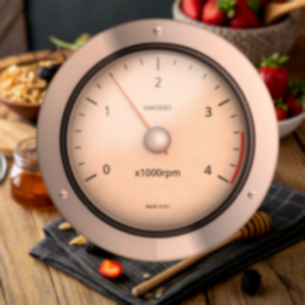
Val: 1400 rpm
